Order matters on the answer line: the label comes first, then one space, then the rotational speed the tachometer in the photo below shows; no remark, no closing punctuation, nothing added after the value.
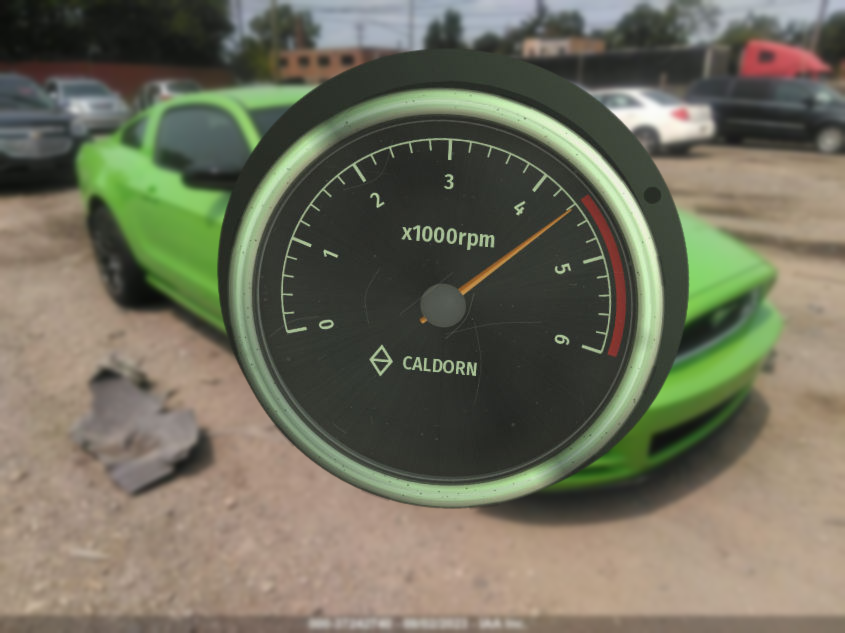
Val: 4400 rpm
